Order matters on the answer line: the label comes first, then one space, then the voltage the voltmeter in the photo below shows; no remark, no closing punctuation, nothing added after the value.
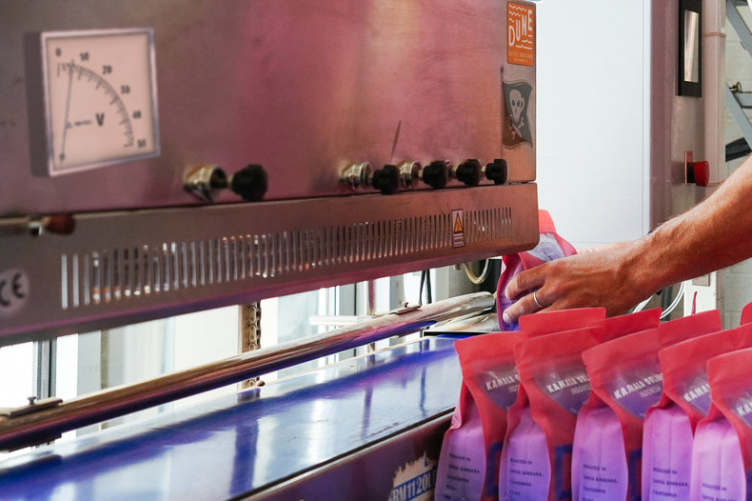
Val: 5 V
